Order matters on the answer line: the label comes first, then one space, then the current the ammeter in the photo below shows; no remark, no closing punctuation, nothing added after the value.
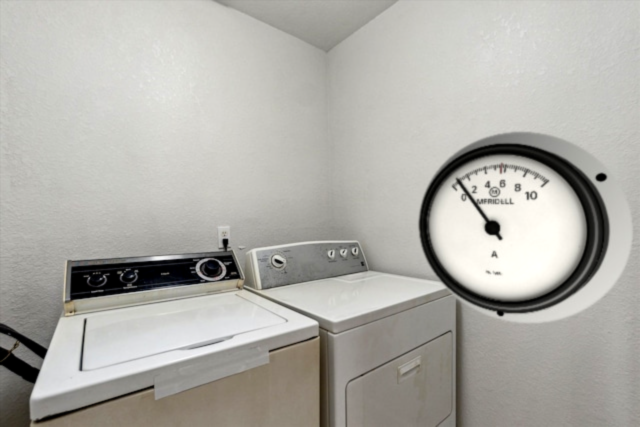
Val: 1 A
